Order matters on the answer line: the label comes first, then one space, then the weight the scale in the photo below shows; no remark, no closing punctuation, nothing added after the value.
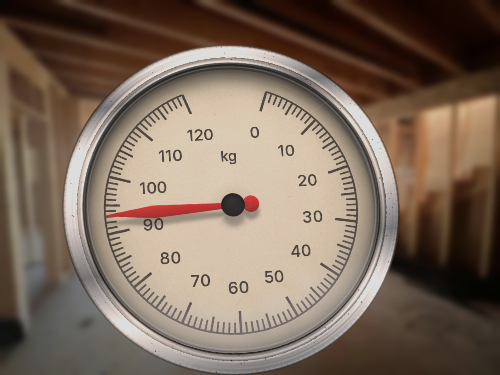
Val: 93 kg
